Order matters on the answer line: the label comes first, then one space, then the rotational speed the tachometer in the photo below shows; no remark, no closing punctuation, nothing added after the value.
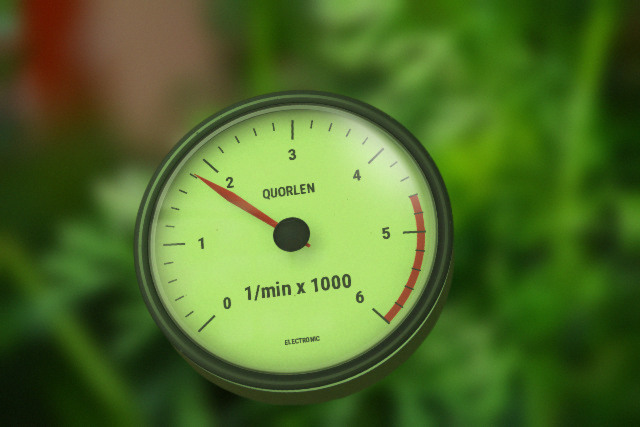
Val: 1800 rpm
